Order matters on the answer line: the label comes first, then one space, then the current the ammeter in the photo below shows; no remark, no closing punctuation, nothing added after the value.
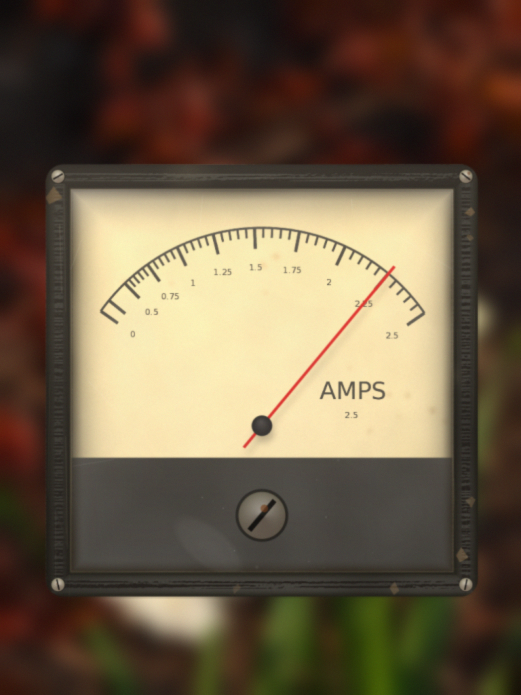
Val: 2.25 A
